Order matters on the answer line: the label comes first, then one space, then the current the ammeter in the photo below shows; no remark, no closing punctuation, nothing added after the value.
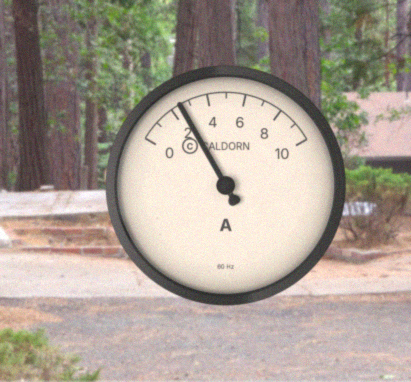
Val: 2.5 A
